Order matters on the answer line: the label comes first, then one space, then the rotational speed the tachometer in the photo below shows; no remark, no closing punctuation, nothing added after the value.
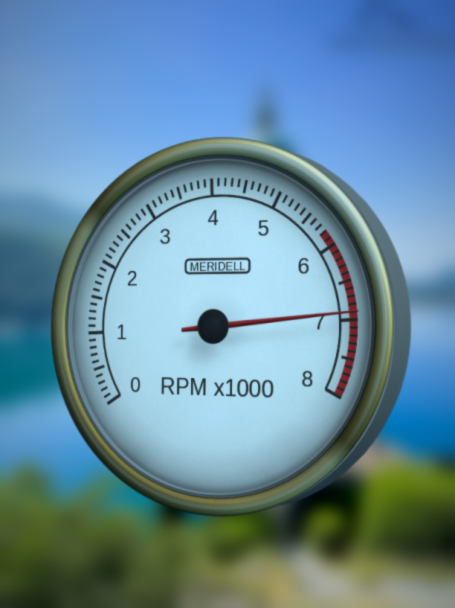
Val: 6900 rpm
